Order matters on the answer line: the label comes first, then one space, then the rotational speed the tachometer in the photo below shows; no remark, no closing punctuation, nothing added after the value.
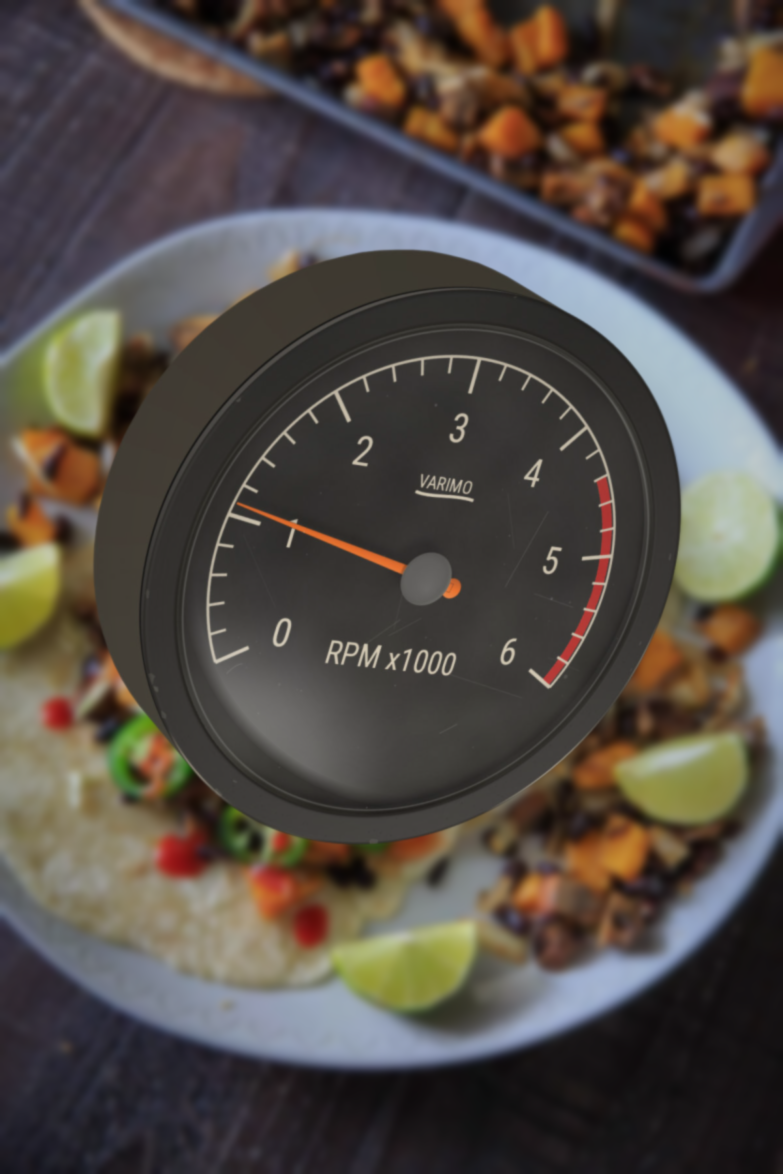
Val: 1100 rpm
